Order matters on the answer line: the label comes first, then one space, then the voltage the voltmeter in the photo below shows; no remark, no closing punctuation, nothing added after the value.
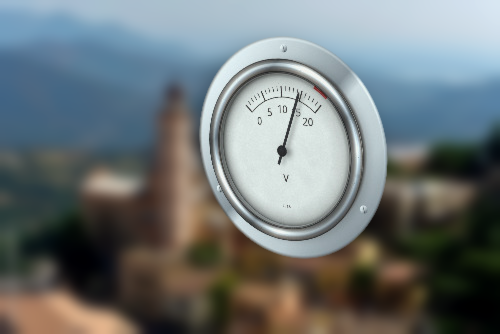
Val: 15 V
